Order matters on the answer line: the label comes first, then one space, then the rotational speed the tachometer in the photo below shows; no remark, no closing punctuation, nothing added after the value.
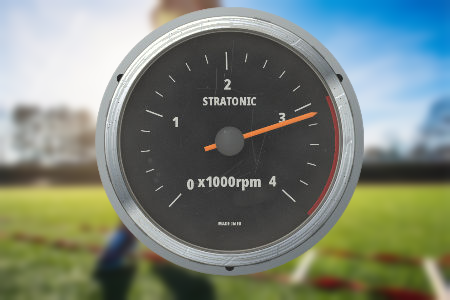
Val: 3100 rpm
